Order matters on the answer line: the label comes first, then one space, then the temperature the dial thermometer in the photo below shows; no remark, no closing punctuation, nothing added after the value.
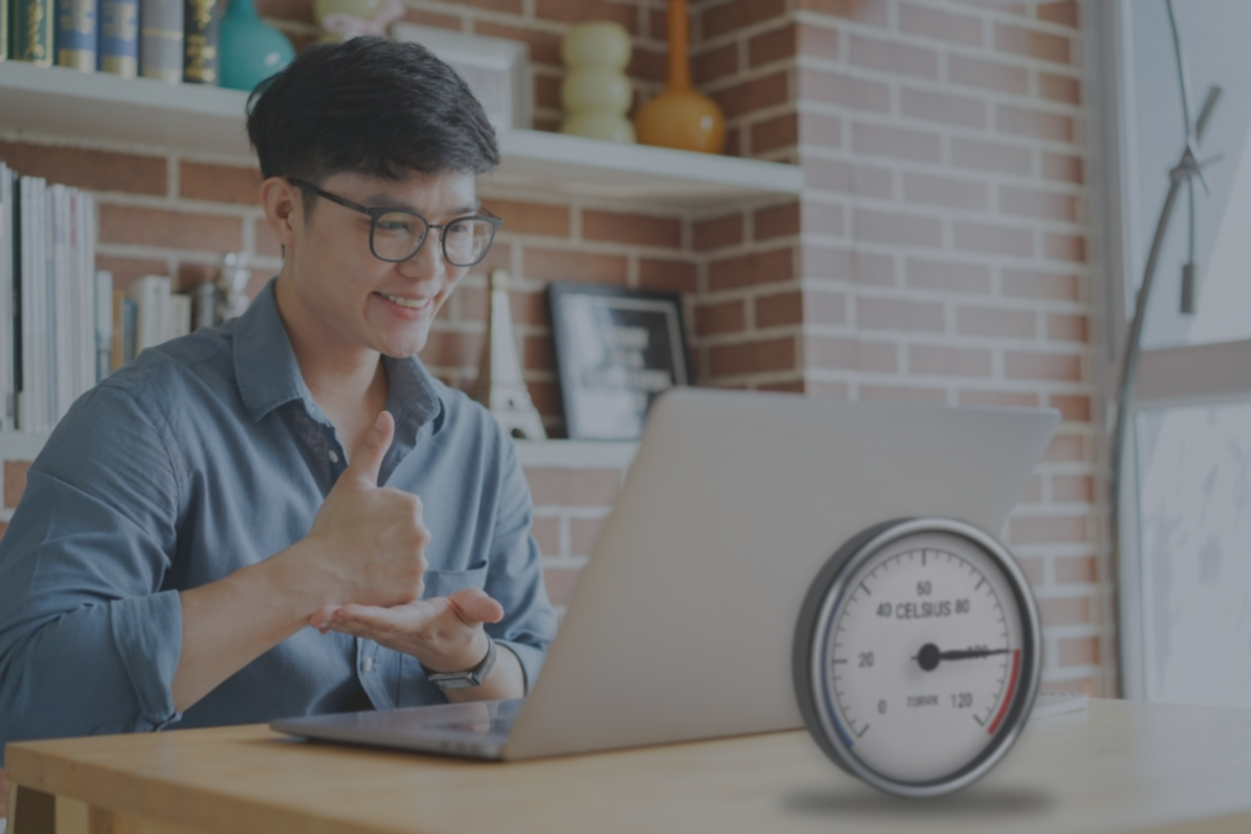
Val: 100 °C
